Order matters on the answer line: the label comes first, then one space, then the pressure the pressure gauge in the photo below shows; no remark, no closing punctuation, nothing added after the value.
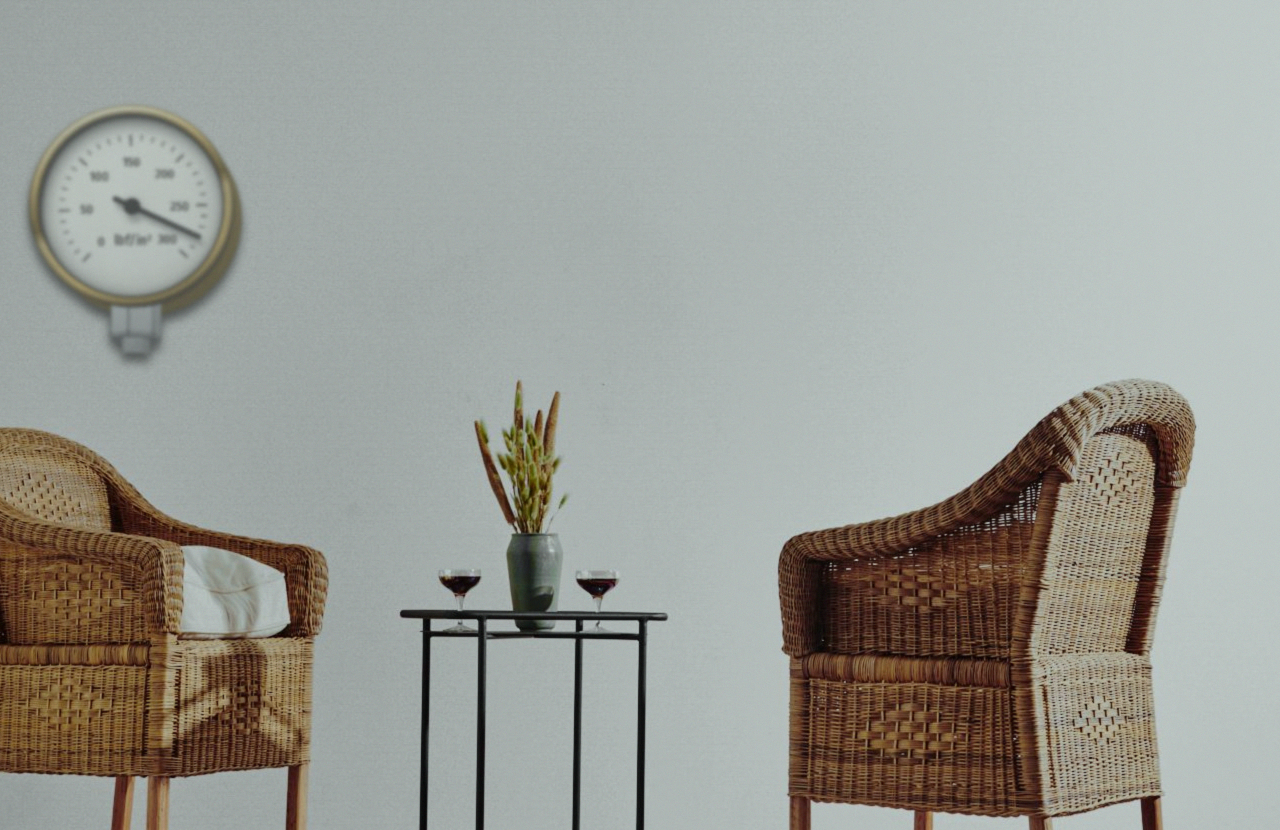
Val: 280 psi
